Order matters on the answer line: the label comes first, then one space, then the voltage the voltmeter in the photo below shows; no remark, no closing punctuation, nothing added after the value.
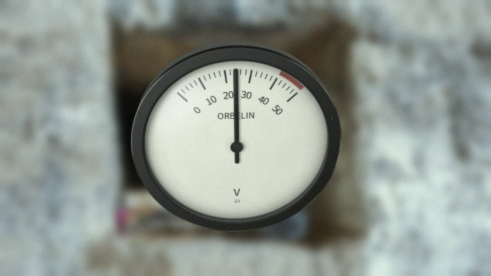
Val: 24 V
